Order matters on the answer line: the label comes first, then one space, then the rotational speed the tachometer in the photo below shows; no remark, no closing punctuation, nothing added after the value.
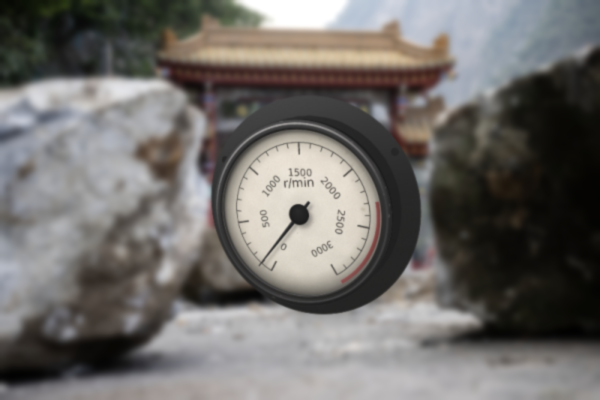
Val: 100 rpm
